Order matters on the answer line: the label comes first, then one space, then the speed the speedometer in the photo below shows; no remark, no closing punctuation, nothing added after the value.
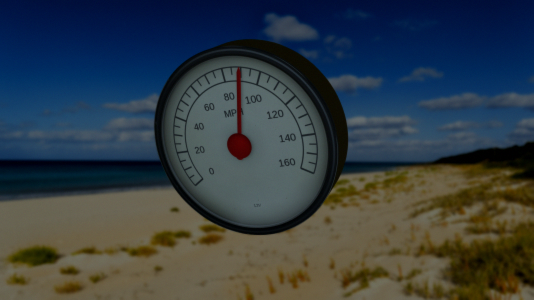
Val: 90 mph
